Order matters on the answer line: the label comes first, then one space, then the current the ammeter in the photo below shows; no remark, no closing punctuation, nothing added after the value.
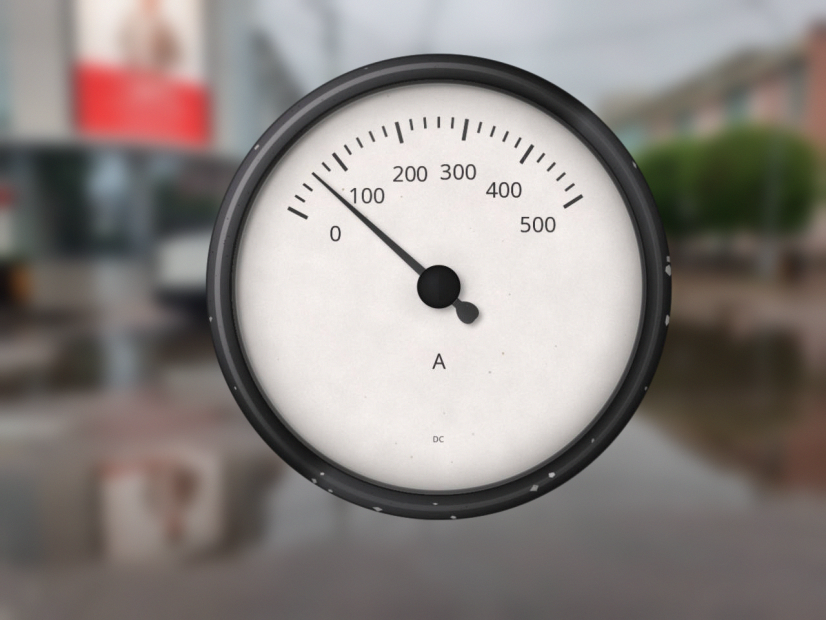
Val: 60 A
